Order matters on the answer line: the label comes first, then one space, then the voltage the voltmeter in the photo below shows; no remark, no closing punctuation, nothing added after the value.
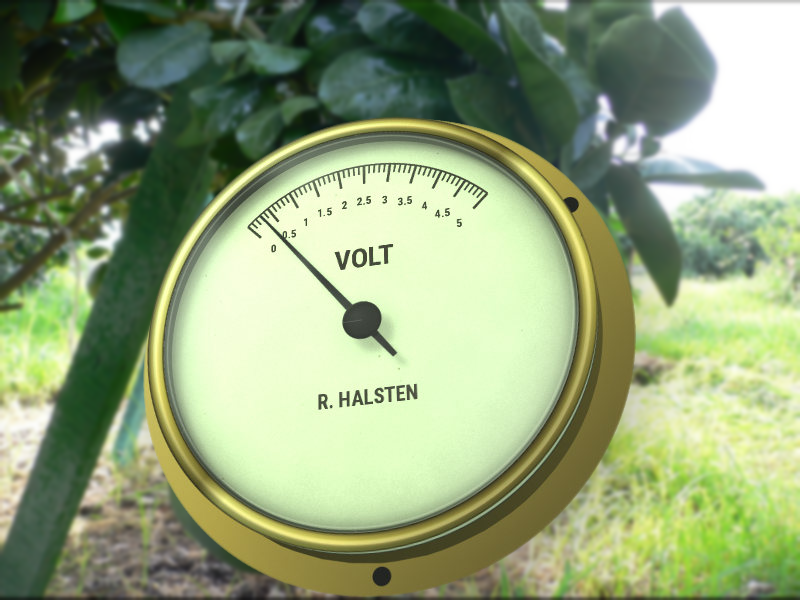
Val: 0.3 V
